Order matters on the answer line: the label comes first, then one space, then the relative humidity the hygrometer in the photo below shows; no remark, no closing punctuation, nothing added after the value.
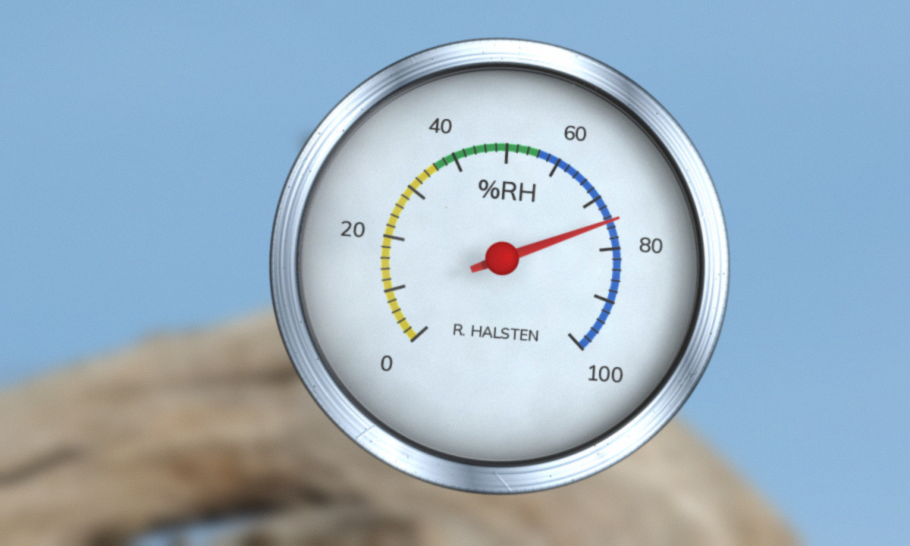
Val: 75 %
